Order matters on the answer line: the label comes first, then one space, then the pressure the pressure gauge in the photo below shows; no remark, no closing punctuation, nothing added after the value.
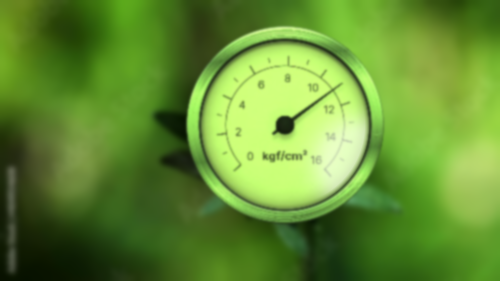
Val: 11 kg/cm²
